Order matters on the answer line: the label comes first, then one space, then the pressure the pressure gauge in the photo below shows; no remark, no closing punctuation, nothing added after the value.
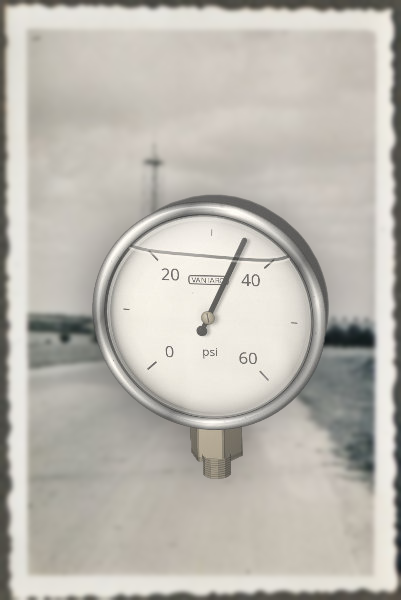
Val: 35 psi
